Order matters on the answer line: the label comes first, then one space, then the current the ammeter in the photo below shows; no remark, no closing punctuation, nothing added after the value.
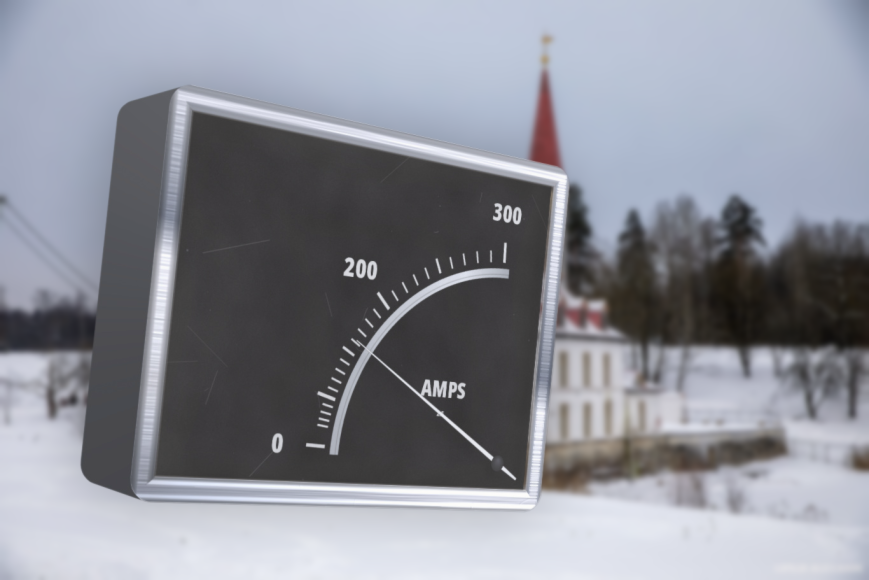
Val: 160 A
